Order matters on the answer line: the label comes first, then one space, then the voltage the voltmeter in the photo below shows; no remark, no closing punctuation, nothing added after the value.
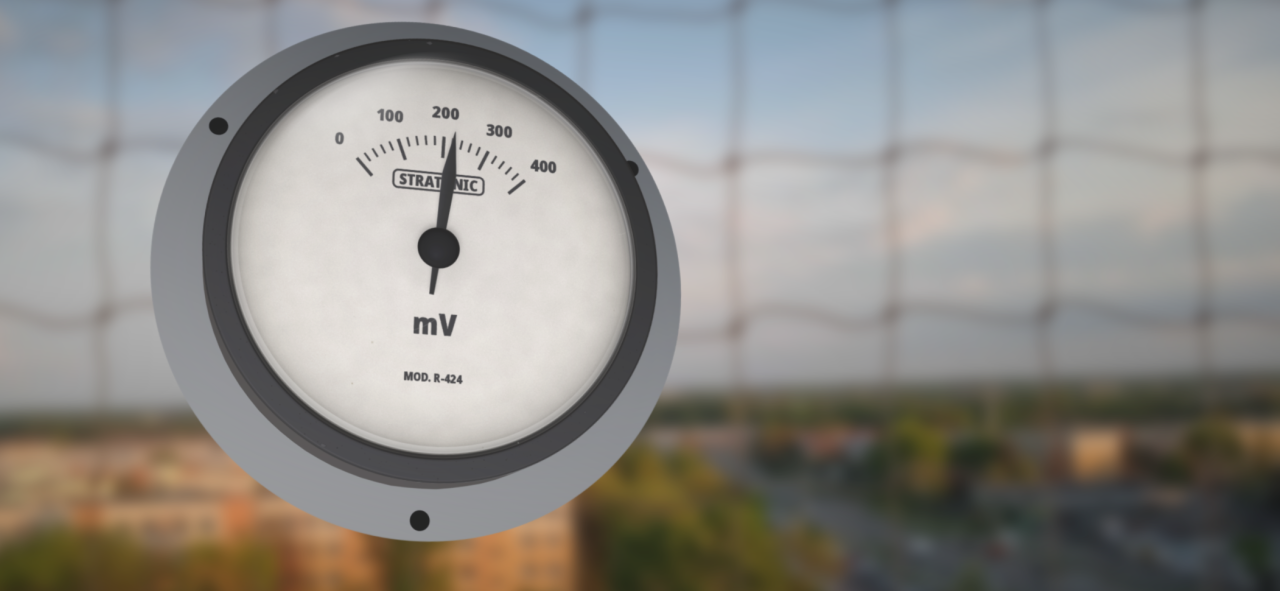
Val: 220 mV
